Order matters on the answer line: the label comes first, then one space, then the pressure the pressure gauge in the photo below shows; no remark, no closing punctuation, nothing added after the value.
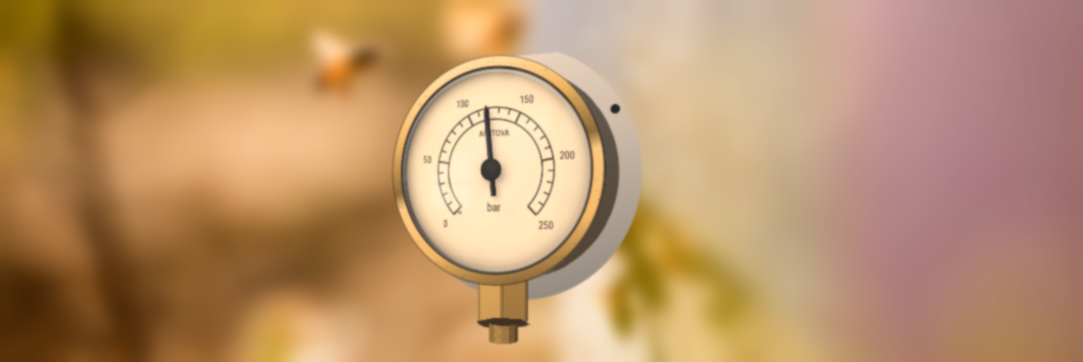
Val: 120 bar
